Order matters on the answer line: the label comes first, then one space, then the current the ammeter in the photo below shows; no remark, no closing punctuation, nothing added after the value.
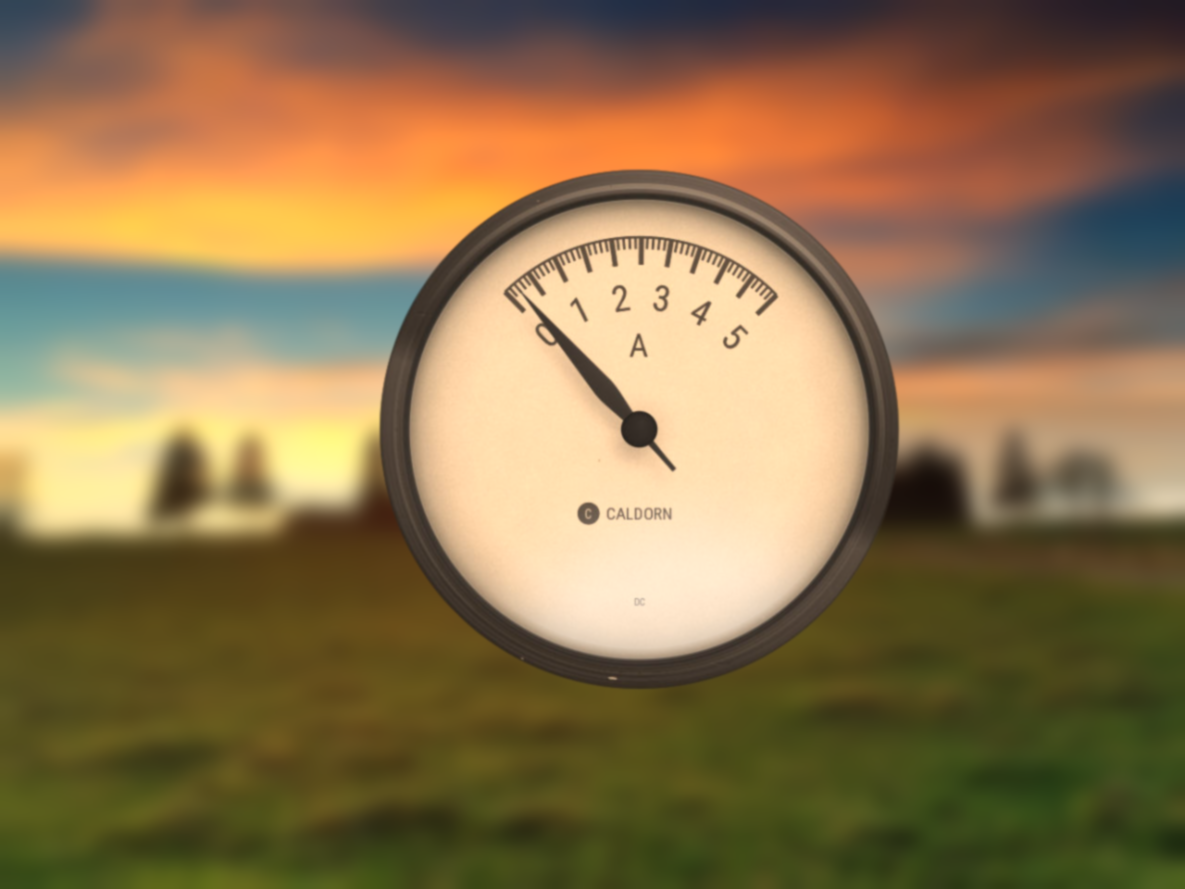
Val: 0.2 A
